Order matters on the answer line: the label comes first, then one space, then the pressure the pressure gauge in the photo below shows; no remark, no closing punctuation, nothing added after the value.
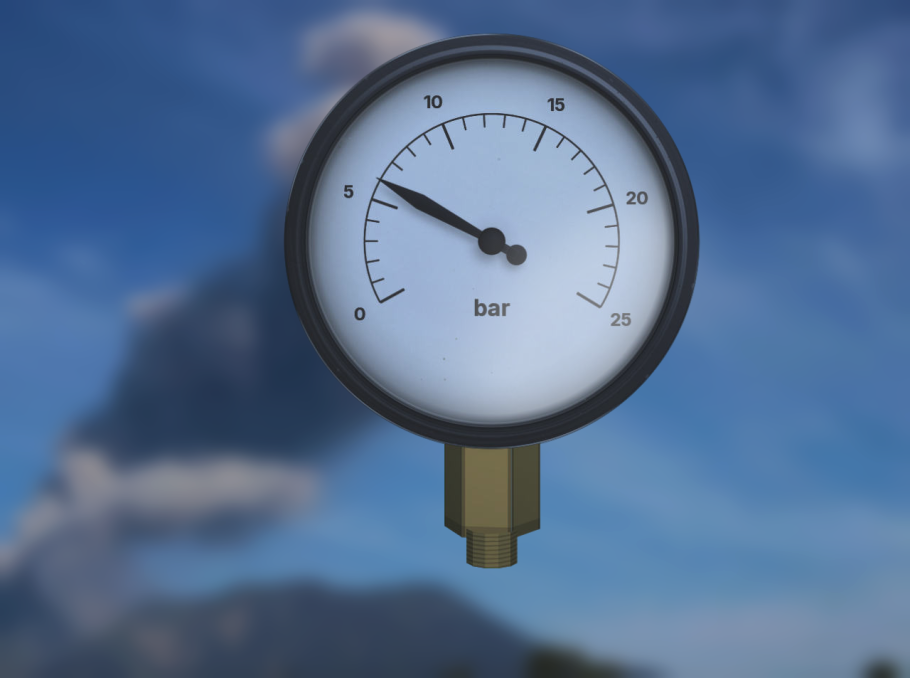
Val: 6 bar
